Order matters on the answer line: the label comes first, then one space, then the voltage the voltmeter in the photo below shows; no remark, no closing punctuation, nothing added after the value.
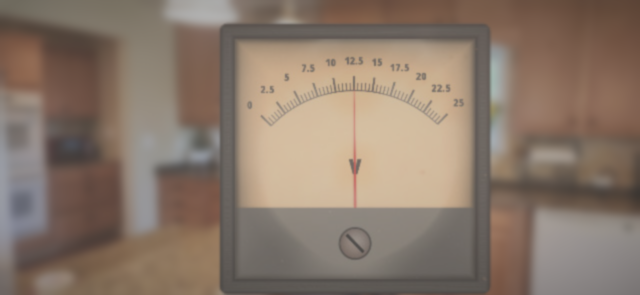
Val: 12.5 V
